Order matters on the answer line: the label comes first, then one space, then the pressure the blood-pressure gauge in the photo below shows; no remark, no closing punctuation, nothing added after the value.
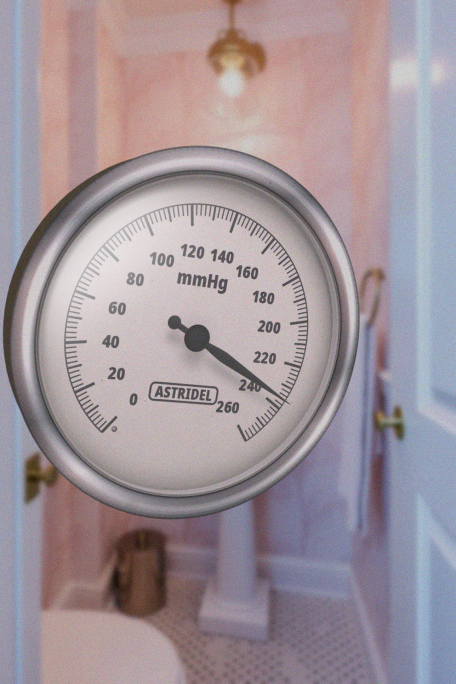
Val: 236 mmHg
